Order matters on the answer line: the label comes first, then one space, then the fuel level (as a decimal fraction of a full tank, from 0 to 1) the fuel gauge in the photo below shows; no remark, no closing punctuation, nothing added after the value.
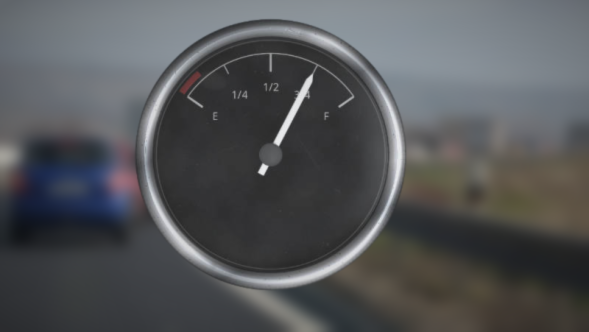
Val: 0.75
